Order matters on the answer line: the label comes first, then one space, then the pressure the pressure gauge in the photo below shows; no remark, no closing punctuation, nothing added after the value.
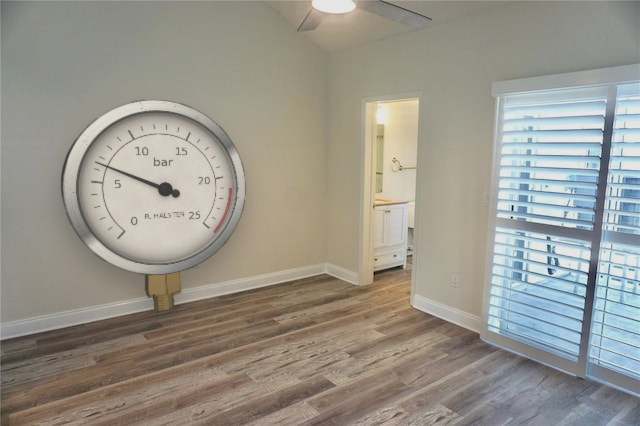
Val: 6.5 bar
